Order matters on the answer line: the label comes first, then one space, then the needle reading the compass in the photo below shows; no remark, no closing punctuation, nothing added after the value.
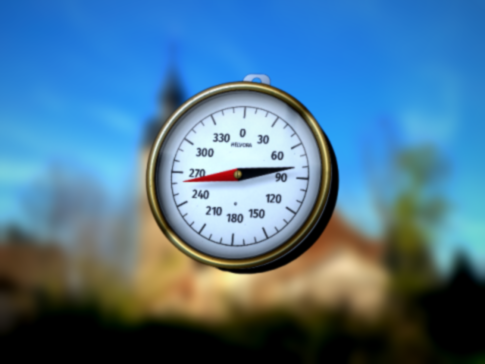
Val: 260 °
